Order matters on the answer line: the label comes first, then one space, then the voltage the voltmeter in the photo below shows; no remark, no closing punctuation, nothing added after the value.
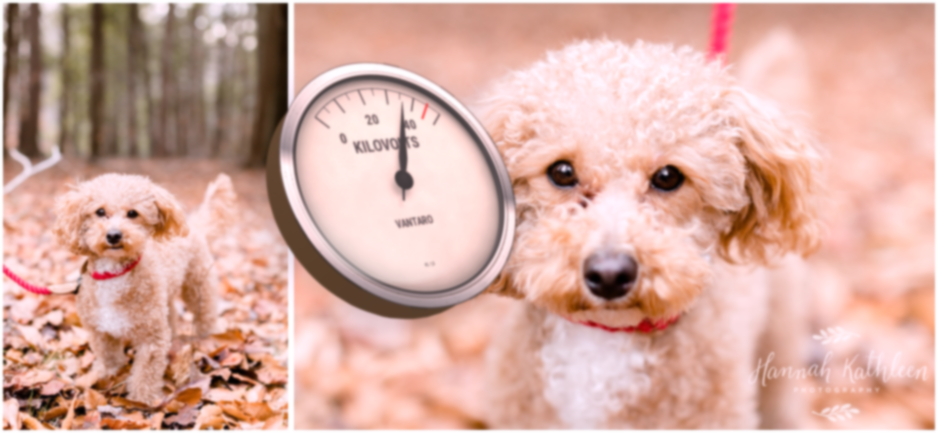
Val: 35 kV
